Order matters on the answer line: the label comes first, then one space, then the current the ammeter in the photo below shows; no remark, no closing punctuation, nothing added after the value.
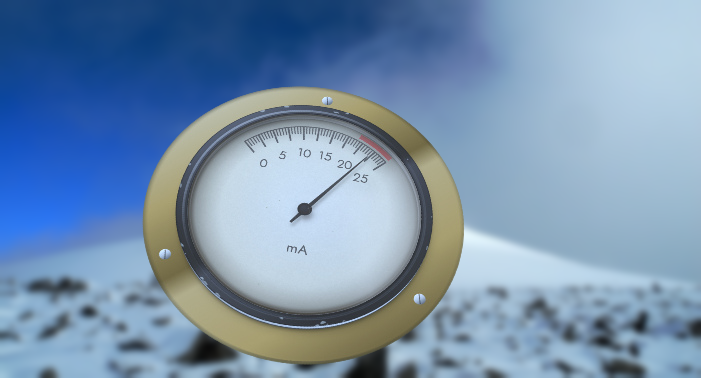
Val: 22.5 mA
